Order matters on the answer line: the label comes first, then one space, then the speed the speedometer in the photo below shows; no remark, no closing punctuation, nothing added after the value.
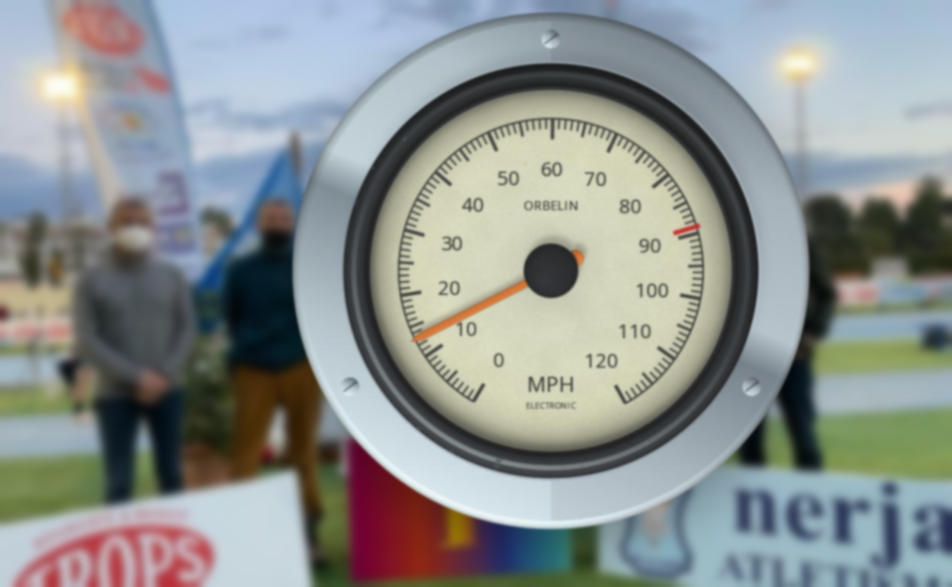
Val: 13 mph
